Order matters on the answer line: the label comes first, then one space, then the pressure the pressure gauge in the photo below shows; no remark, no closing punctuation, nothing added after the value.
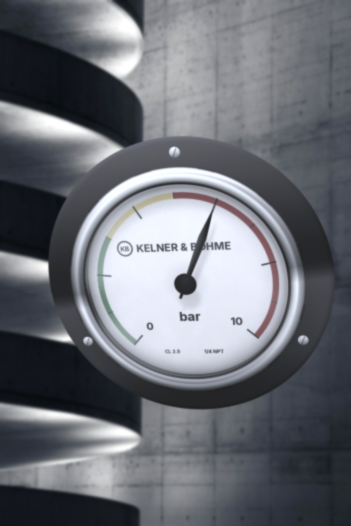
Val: 6 bar
